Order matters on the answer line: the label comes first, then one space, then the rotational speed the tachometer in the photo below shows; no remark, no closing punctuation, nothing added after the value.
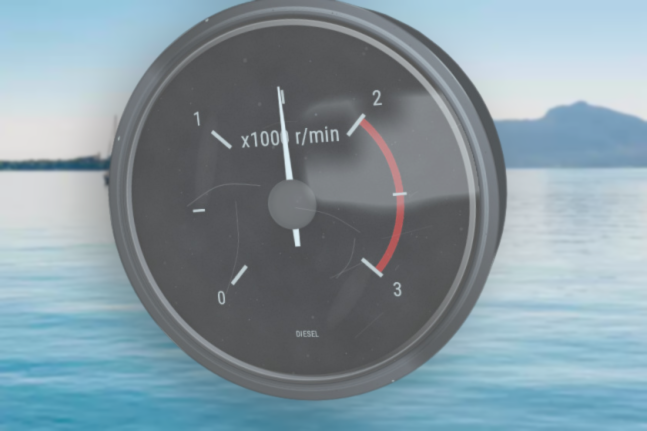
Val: 1500 rpm
